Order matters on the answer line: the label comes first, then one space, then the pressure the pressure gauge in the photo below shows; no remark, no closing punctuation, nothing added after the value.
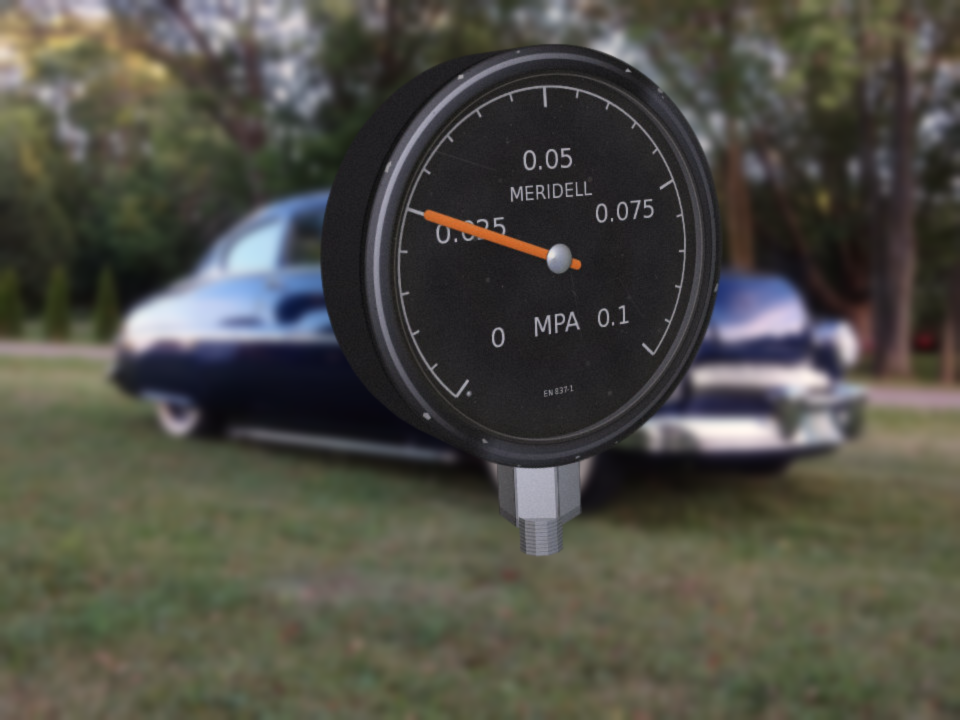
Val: 0.025 MPa
